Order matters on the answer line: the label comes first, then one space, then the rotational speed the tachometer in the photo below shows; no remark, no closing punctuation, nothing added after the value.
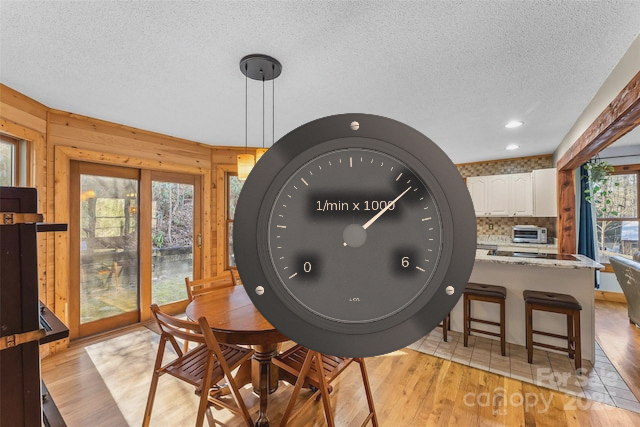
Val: 4300 rpm
